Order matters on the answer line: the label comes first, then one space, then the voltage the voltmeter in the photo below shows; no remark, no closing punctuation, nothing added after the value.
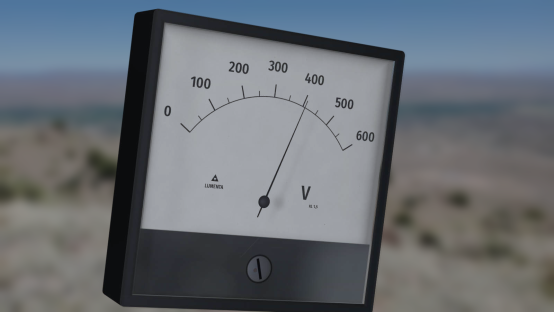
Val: 400 V
